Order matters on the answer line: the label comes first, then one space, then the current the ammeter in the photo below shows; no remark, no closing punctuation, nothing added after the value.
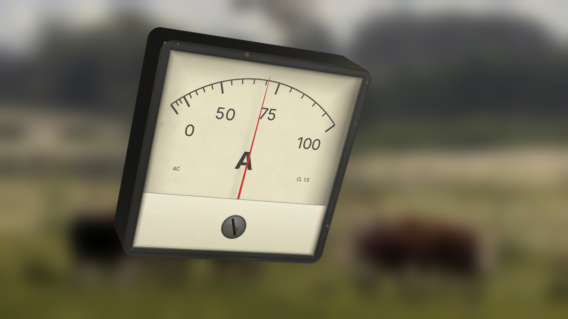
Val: 70 A
